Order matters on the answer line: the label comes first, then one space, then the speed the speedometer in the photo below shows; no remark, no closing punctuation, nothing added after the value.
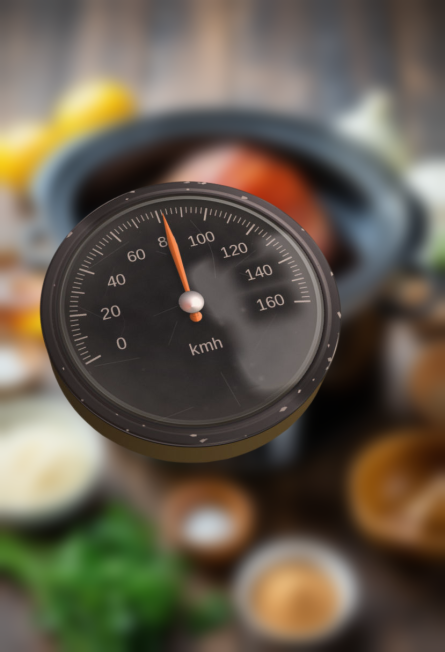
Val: 82 km/h
